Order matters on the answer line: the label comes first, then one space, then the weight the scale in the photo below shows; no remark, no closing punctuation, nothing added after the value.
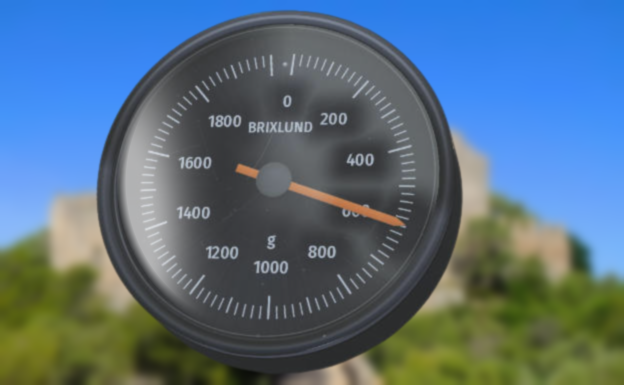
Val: 600 g
